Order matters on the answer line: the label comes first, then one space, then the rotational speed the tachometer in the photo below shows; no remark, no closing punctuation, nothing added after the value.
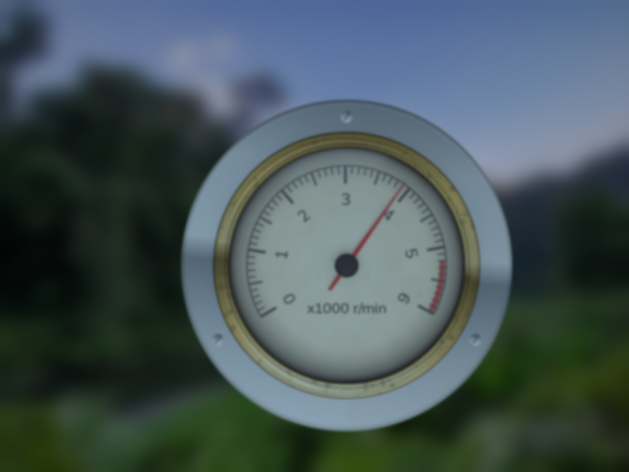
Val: 3900 rpm
